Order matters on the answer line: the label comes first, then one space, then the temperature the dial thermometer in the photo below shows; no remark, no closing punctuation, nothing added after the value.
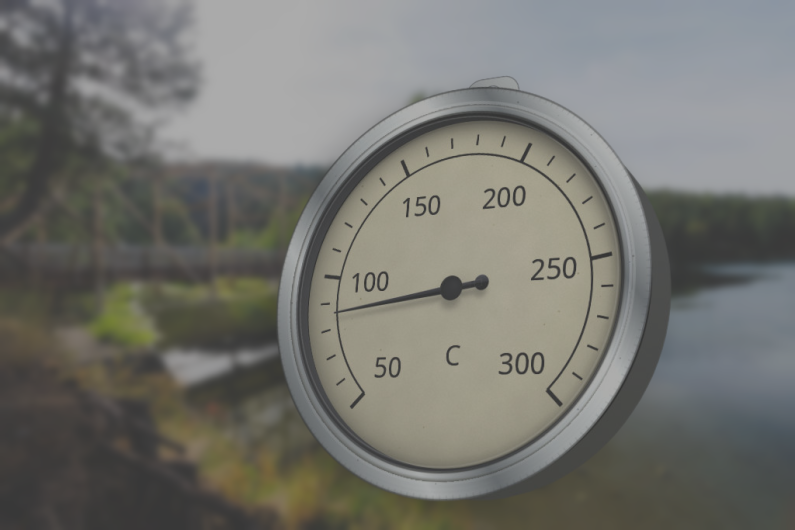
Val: 85 °C
